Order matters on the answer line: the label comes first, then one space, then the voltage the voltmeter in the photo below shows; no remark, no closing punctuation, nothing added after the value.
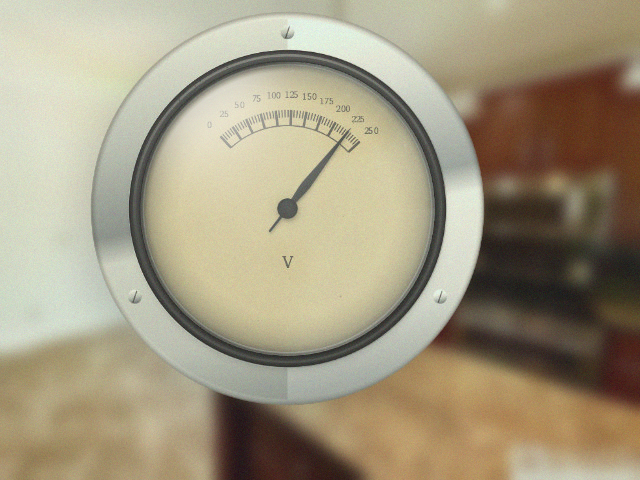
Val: 225 V
